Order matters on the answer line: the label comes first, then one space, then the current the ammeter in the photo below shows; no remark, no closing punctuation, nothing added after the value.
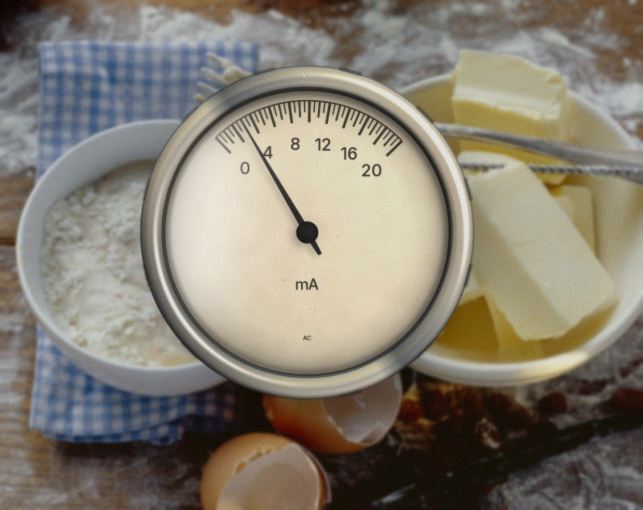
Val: 3 mA
